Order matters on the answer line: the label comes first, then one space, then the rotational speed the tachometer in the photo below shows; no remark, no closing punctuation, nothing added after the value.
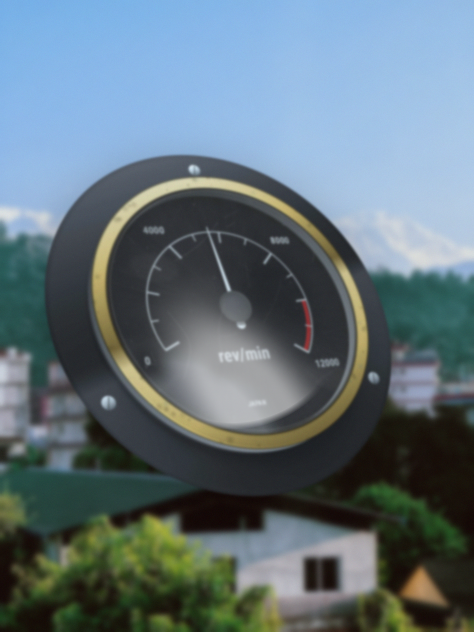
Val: 5500 rpm
